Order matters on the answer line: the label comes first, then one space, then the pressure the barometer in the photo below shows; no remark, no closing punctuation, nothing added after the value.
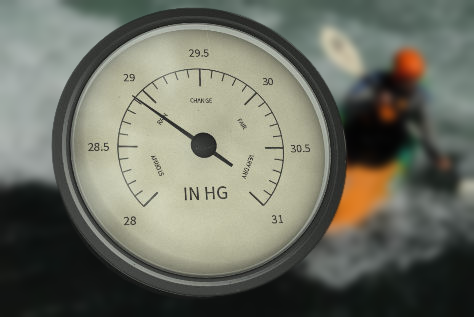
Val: 28.9 inHg
